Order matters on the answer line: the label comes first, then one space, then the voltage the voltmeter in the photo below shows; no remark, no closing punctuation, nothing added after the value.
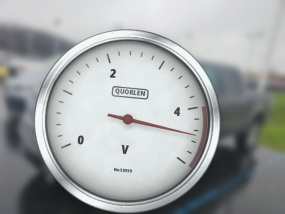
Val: 4.5 V
